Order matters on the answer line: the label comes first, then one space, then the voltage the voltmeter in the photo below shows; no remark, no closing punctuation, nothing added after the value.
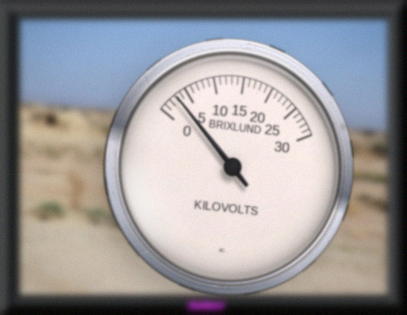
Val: 3 kV
